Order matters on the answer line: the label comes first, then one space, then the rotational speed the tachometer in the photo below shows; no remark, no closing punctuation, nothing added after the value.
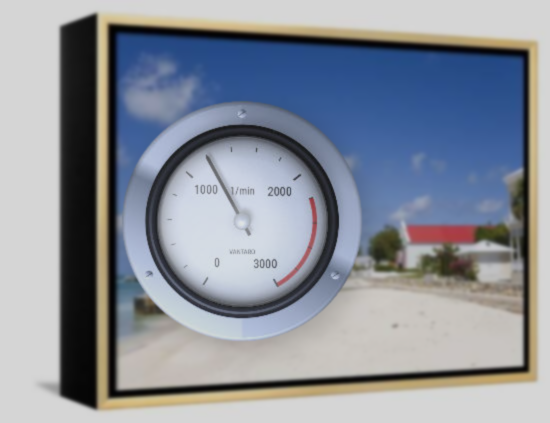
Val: 1200 rpm
